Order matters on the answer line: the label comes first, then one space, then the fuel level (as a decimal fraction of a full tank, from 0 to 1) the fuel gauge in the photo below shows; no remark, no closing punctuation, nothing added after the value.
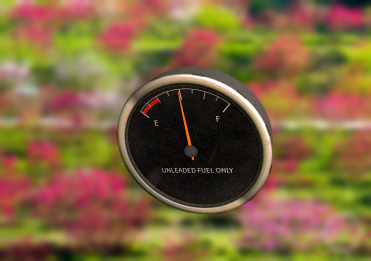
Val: 0.5
